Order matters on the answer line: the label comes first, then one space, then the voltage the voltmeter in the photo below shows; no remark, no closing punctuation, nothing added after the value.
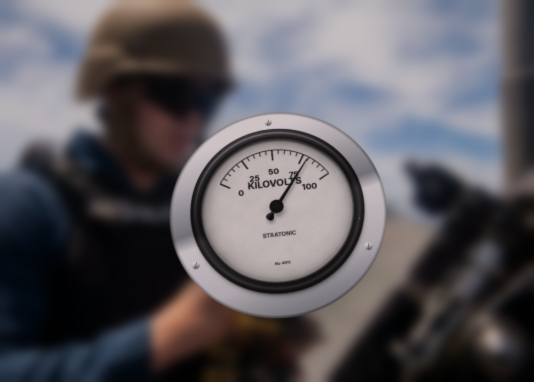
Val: 80 kV
